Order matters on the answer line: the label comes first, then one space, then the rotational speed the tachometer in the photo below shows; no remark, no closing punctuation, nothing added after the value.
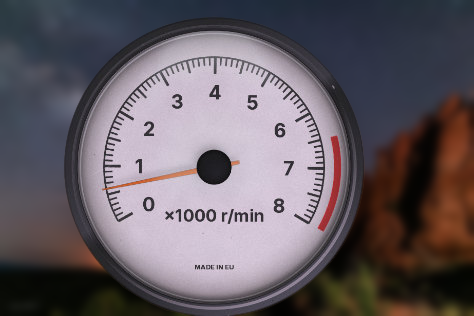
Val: 600 rpm
